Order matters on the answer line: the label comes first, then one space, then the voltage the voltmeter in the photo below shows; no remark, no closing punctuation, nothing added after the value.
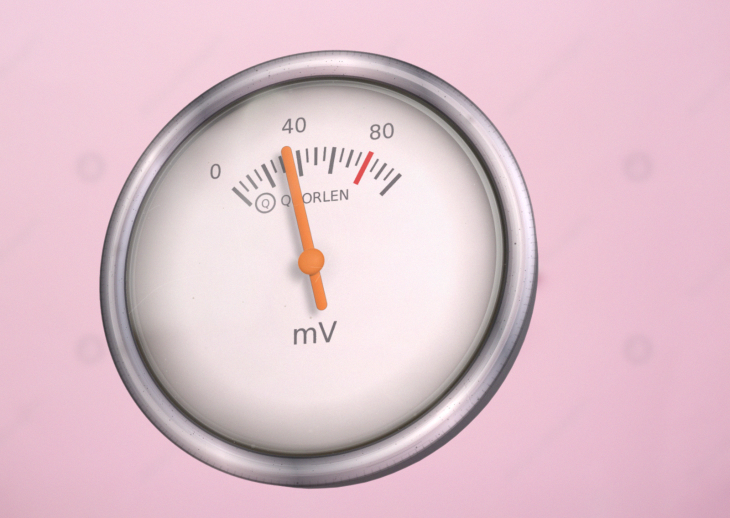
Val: 35 mV
